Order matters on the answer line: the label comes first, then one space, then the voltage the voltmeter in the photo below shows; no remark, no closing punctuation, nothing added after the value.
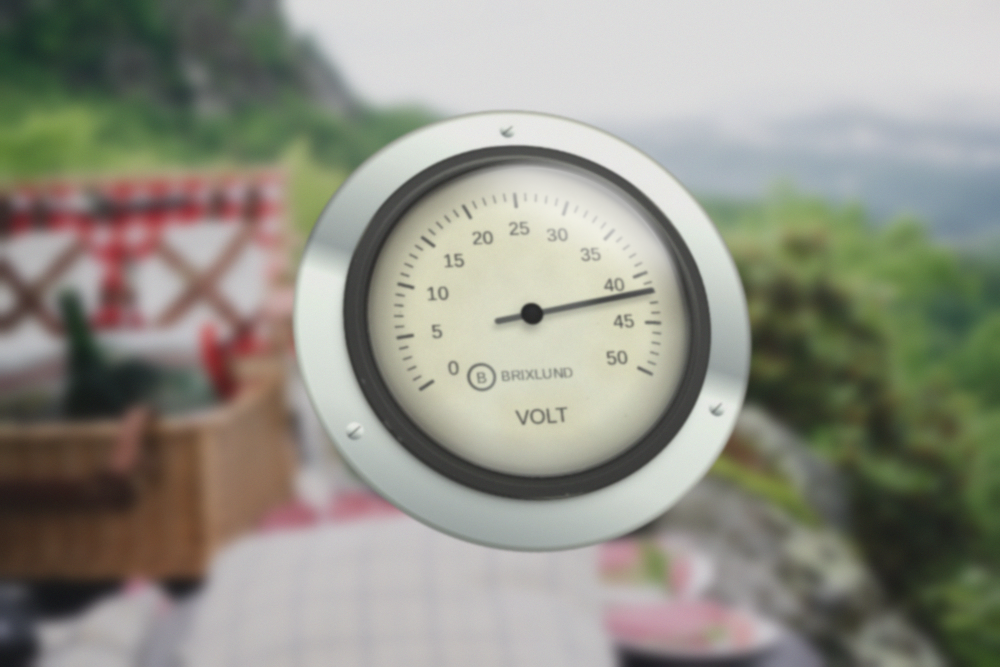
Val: 42 V
